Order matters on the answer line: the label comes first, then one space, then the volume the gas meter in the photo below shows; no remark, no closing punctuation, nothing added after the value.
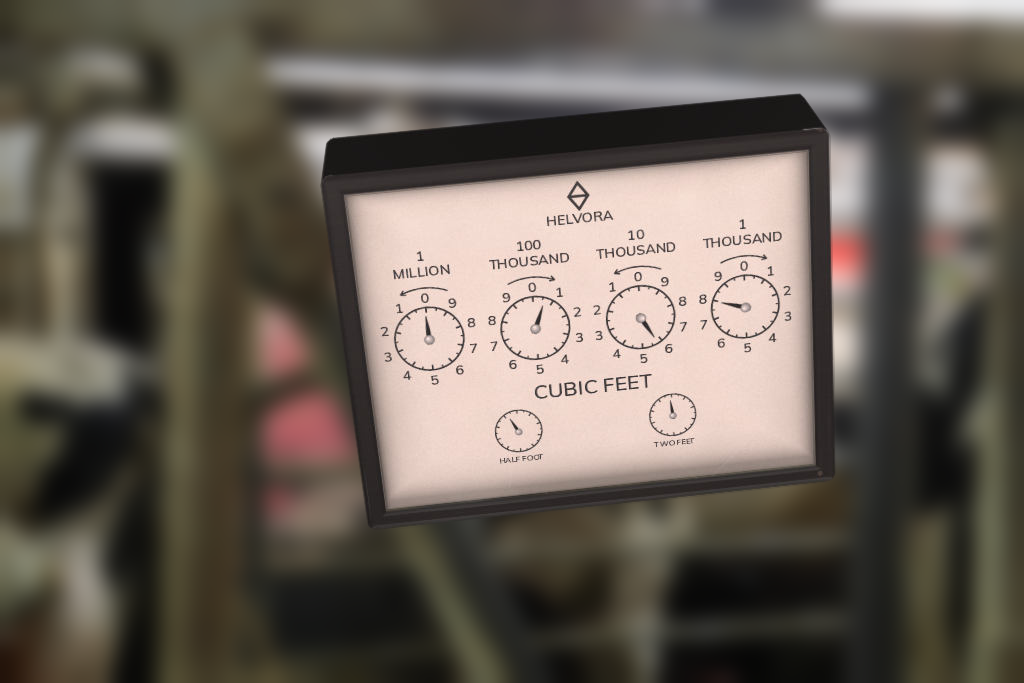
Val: 5800 ft³
